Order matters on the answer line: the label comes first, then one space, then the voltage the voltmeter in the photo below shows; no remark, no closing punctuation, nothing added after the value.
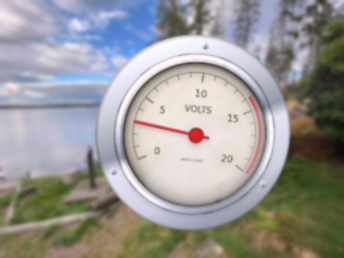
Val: 3 V
